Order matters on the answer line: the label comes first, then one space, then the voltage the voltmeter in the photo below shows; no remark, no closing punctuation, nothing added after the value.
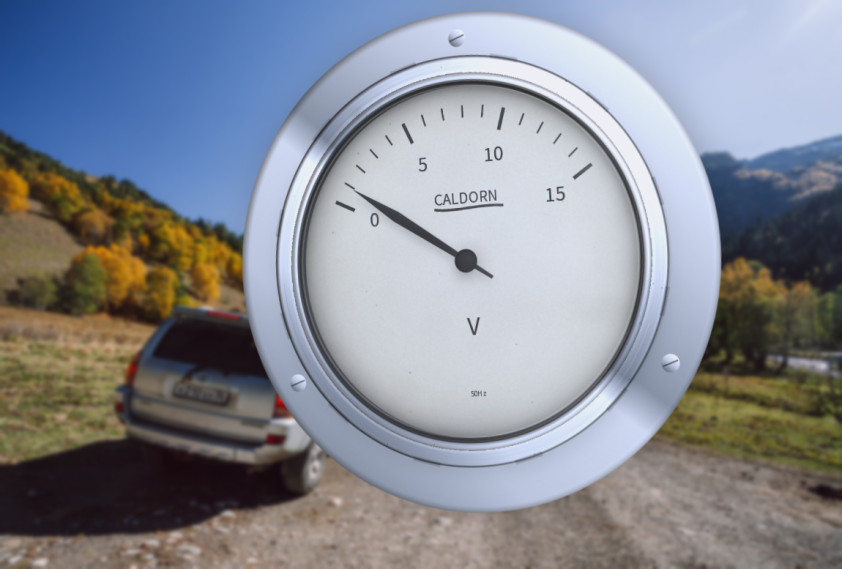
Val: 1 V
